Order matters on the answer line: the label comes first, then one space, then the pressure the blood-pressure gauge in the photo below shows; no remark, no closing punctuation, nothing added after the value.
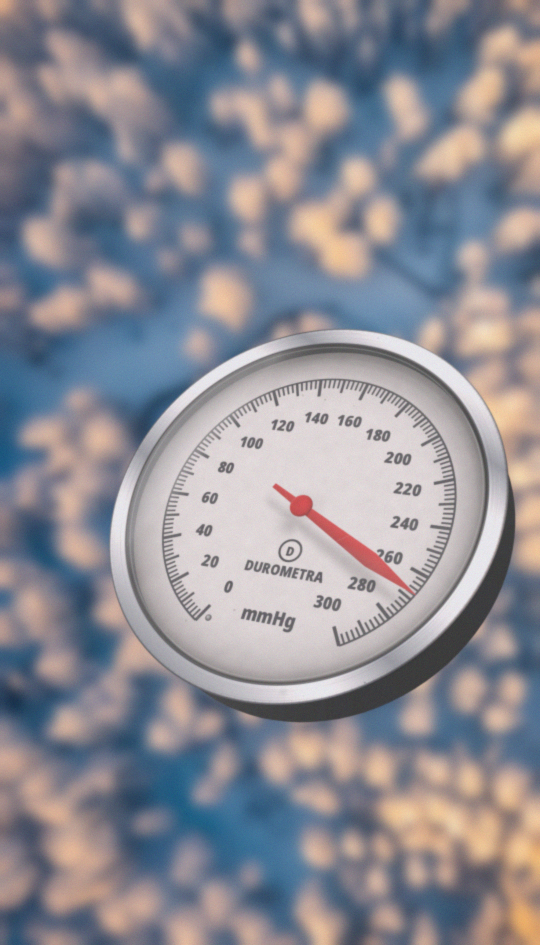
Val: 268 mmHg
